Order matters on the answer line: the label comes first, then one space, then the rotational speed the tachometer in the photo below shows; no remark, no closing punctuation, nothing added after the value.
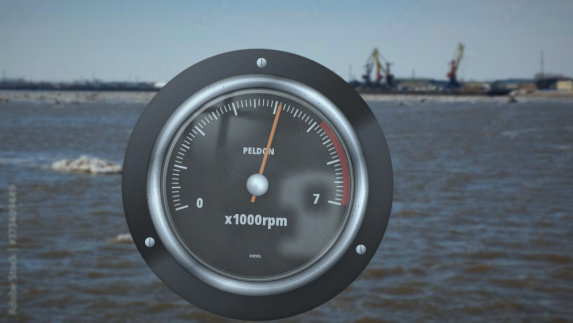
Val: 4100 rpm
